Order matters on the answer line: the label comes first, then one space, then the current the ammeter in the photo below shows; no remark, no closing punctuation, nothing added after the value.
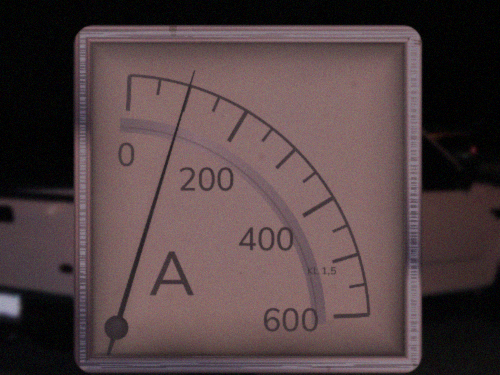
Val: 100 A
